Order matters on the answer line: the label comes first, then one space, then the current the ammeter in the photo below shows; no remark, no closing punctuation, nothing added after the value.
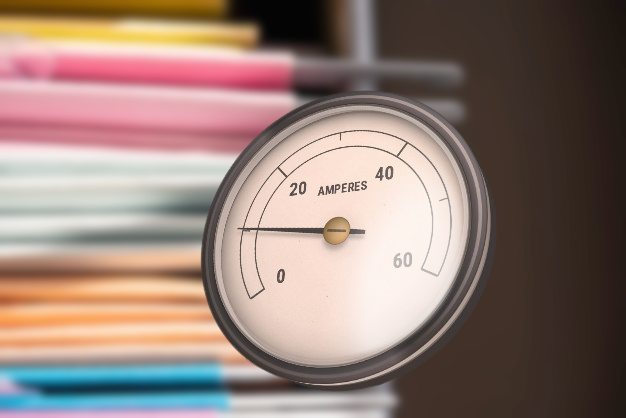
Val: 10 A
